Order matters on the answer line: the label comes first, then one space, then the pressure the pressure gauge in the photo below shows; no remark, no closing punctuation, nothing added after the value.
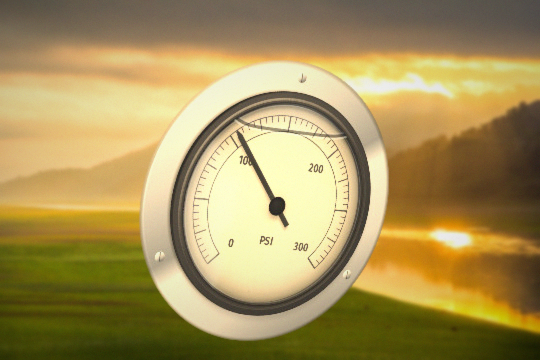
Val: 105 psi
